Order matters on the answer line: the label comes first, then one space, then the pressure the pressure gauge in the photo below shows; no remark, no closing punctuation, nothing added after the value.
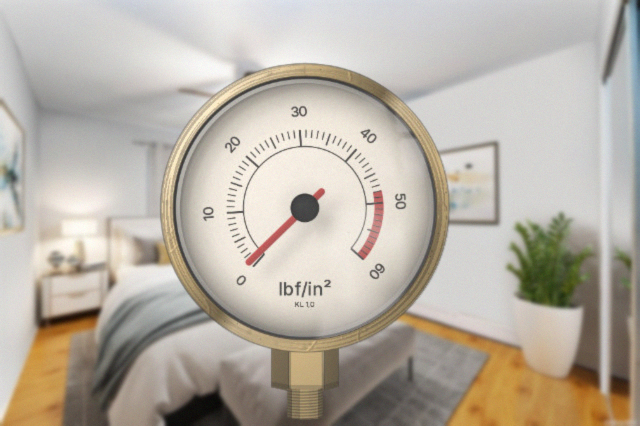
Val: 1 psi
